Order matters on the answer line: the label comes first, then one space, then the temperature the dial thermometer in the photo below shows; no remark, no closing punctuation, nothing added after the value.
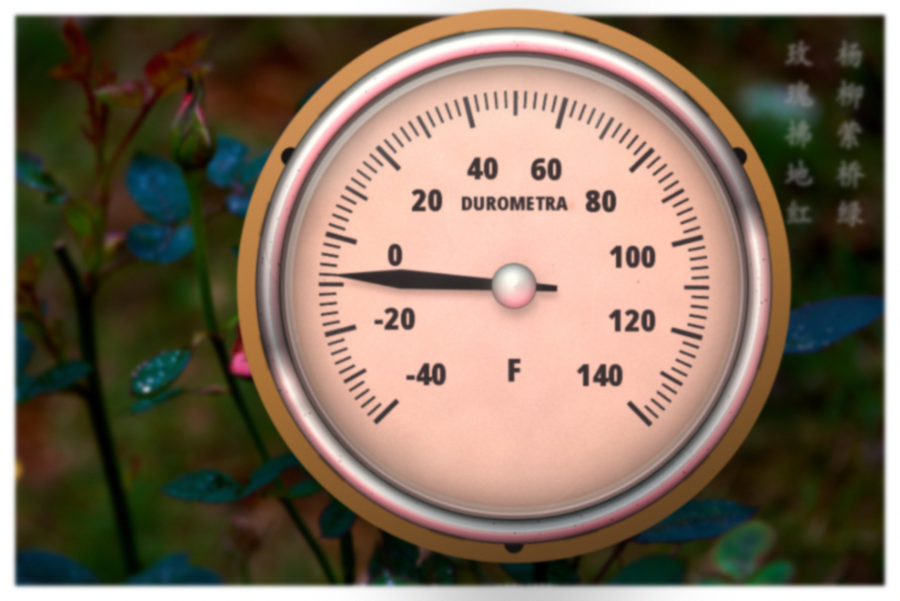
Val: -8 °F
